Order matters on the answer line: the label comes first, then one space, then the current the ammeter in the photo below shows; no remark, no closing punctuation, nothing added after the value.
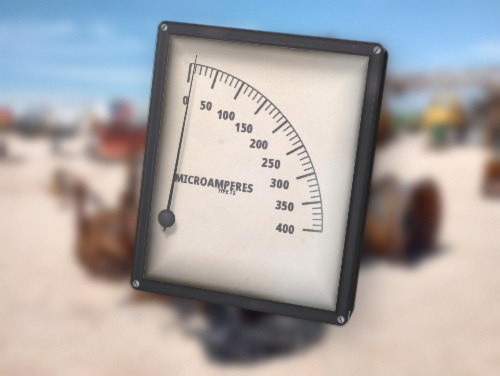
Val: 10 µA
